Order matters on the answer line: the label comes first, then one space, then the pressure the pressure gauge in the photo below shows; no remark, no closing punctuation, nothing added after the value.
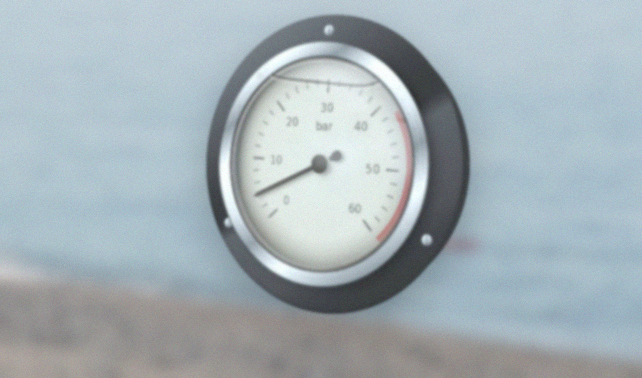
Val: 4 bar
